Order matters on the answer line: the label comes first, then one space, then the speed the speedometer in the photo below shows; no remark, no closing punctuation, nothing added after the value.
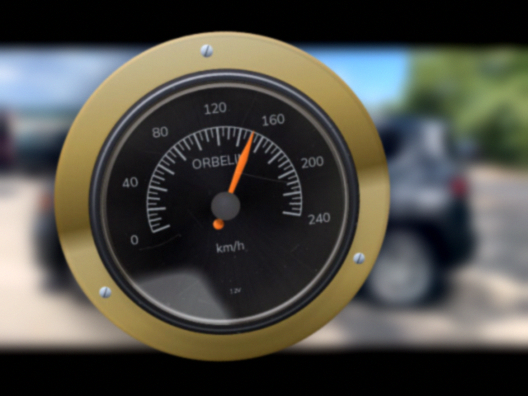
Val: 150 km/h
